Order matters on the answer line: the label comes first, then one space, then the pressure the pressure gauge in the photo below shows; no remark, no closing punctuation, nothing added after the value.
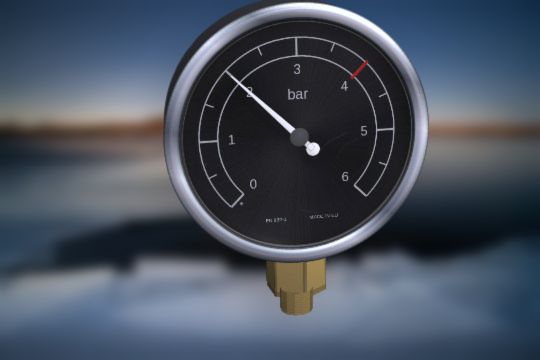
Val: 2 bar
